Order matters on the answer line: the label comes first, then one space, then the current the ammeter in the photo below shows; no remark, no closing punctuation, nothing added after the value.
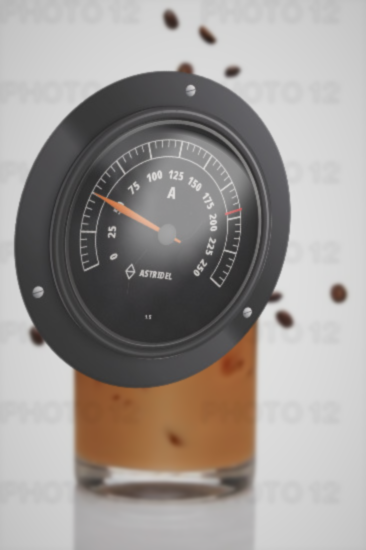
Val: 50 A
